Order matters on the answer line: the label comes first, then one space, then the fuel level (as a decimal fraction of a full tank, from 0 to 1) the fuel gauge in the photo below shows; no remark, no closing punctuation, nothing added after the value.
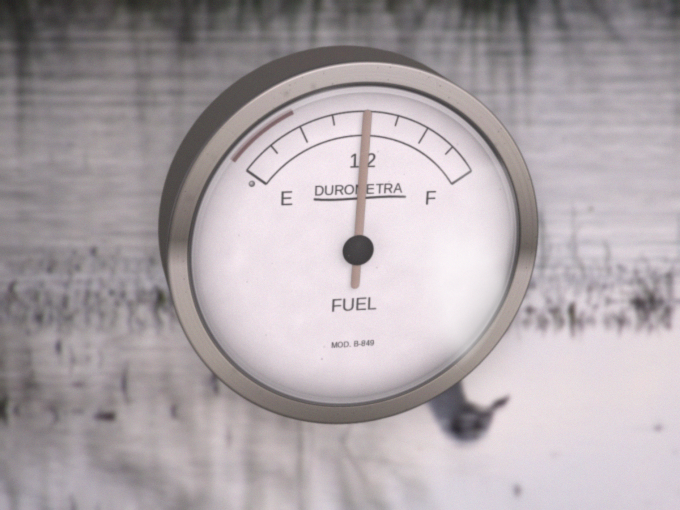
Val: 0.5
